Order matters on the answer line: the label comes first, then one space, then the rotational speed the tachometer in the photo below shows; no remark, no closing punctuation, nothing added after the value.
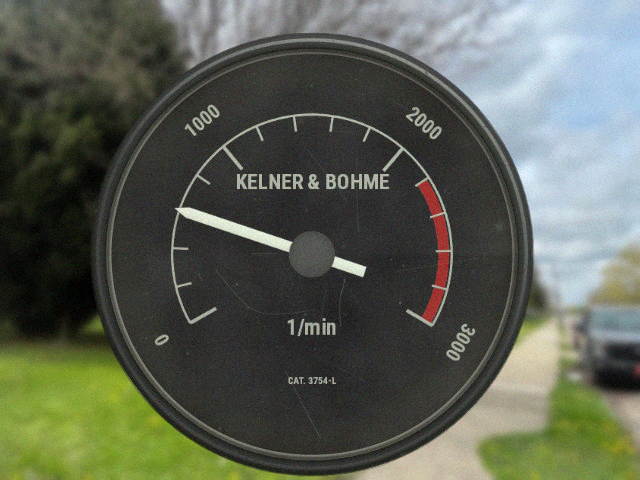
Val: 600 rpm
